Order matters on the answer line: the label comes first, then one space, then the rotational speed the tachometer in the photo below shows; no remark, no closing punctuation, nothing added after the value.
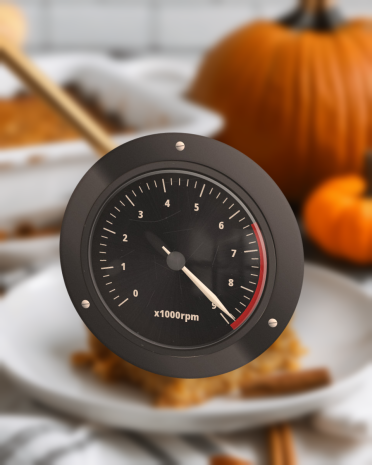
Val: 8800 rpm
